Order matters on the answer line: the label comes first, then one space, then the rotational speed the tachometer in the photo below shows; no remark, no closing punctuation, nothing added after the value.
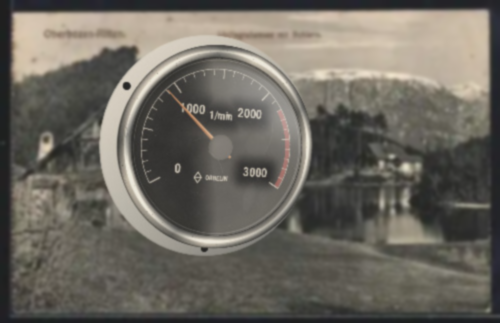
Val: 900 rpm
